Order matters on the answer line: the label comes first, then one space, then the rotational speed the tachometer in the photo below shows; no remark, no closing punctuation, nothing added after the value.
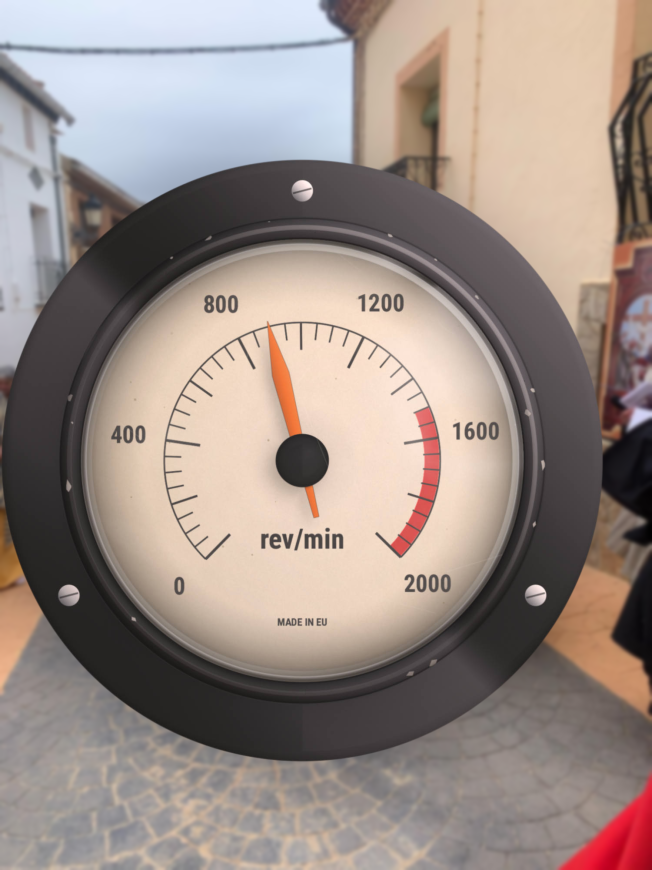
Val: 900 rpm
